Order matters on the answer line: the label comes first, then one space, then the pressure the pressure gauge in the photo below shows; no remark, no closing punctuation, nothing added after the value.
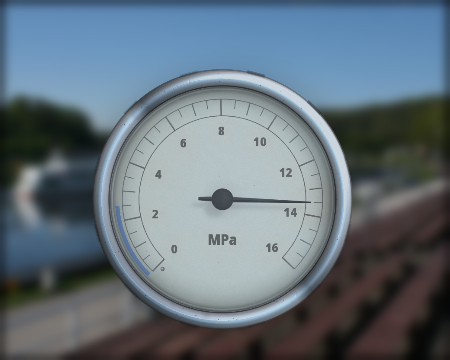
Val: 13.5 MPa
